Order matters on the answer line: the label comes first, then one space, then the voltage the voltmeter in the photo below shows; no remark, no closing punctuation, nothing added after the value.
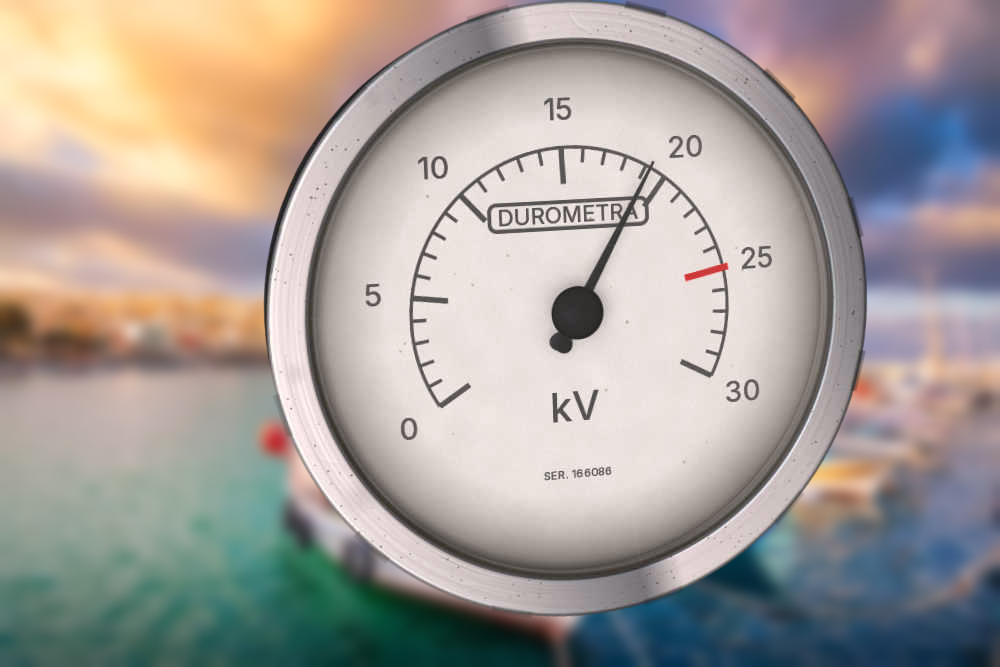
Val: 19 kV
